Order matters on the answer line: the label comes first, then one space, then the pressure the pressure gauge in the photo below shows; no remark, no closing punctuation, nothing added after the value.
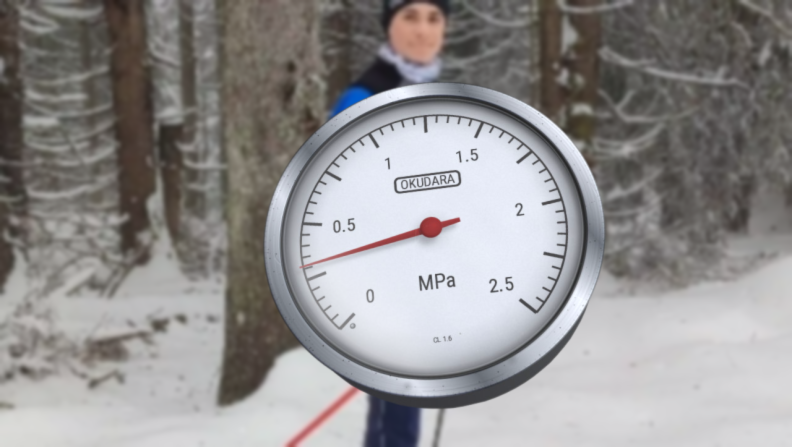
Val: 0.3 MPa
